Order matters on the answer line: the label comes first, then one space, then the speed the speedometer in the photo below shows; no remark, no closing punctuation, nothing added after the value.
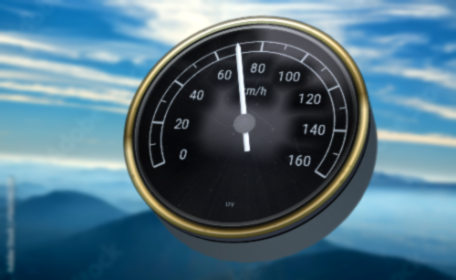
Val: 70 km/h
